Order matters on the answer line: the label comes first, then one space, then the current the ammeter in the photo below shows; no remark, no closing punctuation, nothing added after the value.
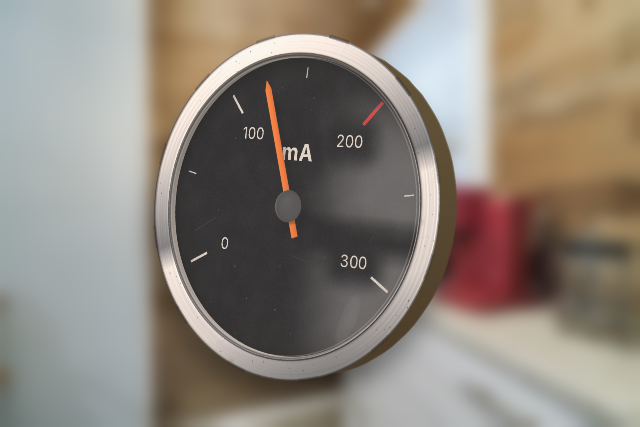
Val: 125 mA
